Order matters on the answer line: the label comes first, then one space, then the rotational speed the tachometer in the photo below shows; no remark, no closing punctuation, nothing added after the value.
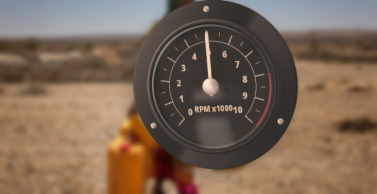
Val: 5000 rpm
